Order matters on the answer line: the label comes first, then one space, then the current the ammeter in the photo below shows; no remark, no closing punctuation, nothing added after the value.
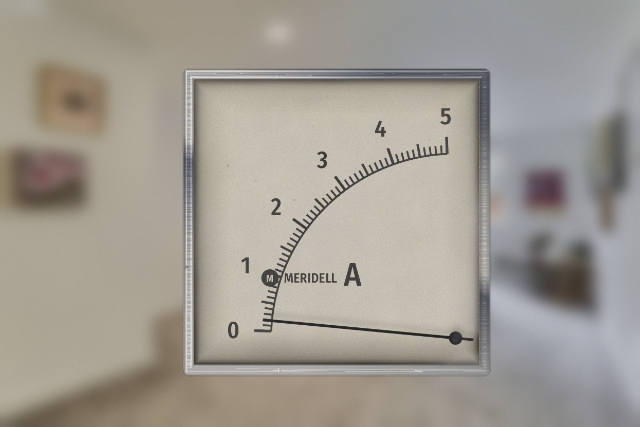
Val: 0.2 A
